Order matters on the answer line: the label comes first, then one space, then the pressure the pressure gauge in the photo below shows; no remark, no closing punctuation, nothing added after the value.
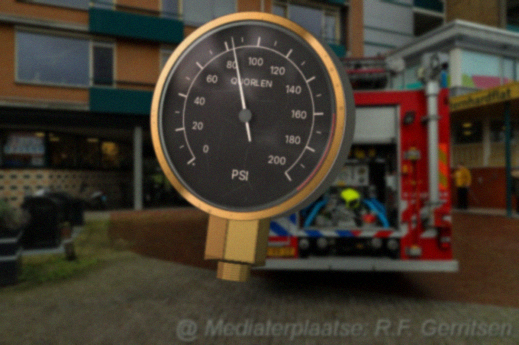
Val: 85 psi
